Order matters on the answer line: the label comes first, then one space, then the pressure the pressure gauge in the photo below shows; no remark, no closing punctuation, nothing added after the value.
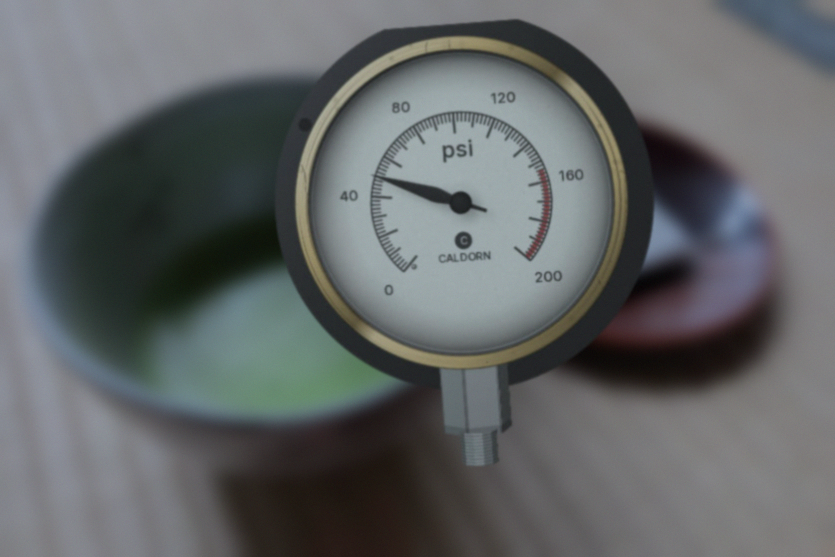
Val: 50 psi
